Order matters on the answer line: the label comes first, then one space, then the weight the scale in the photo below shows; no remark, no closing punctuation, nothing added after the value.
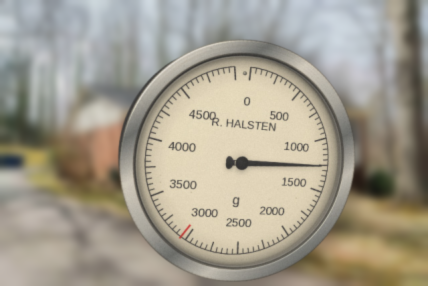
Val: 1250 g
